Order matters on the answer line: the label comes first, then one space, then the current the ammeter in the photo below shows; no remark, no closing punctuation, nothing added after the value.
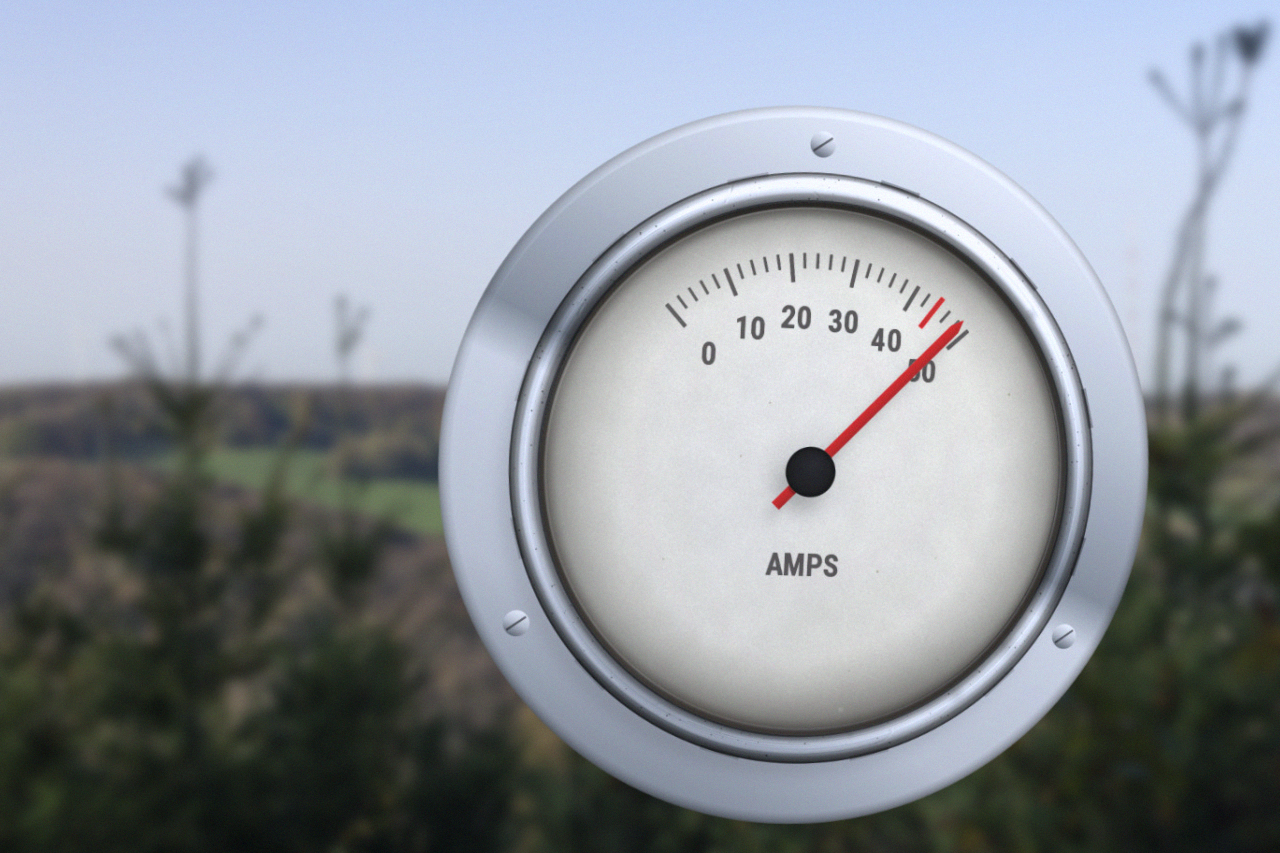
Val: 48 A
